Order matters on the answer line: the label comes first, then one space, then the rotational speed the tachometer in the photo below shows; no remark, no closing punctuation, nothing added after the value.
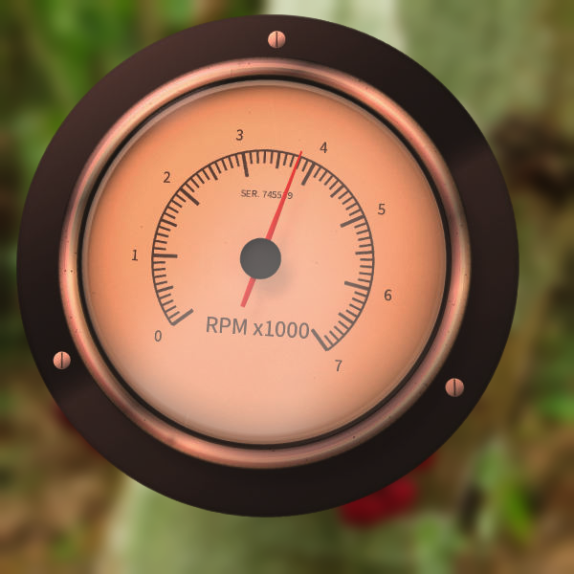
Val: 3800 rpm
